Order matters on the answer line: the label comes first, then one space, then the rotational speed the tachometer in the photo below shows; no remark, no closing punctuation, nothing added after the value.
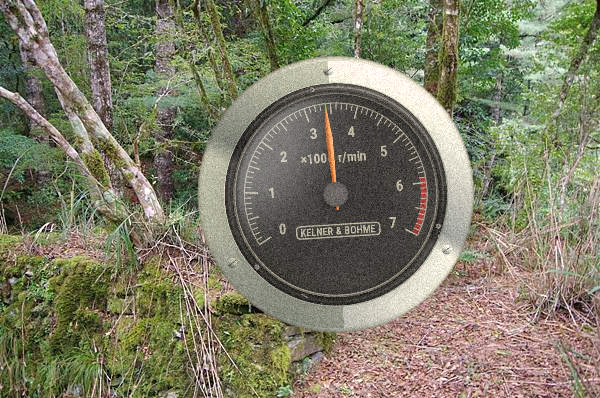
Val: 3400 rpm
